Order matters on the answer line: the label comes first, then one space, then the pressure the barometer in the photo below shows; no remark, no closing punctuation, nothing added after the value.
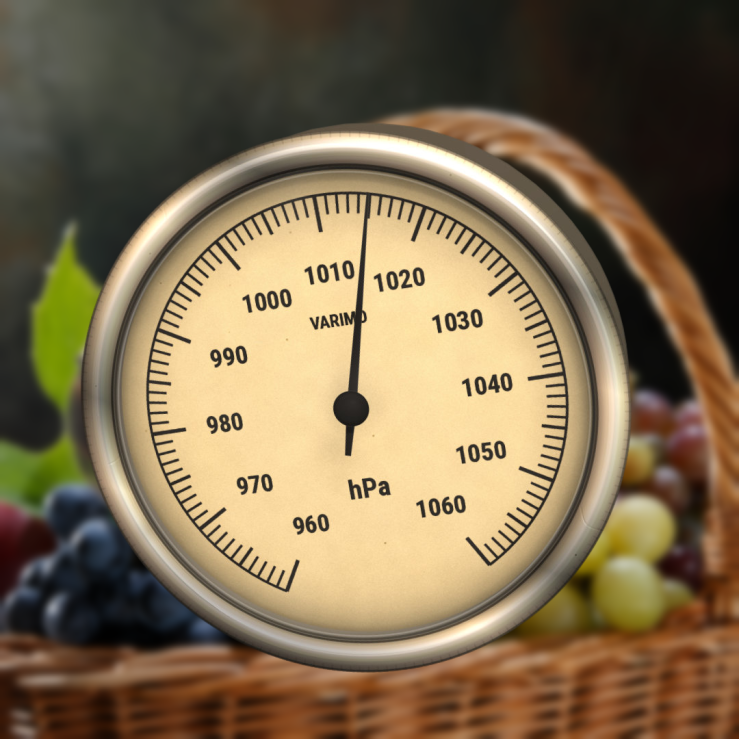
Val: 1015 hPa
